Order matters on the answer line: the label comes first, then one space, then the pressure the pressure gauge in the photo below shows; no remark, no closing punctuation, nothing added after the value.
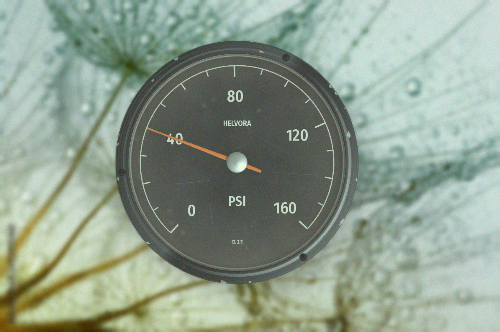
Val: 40 psi
